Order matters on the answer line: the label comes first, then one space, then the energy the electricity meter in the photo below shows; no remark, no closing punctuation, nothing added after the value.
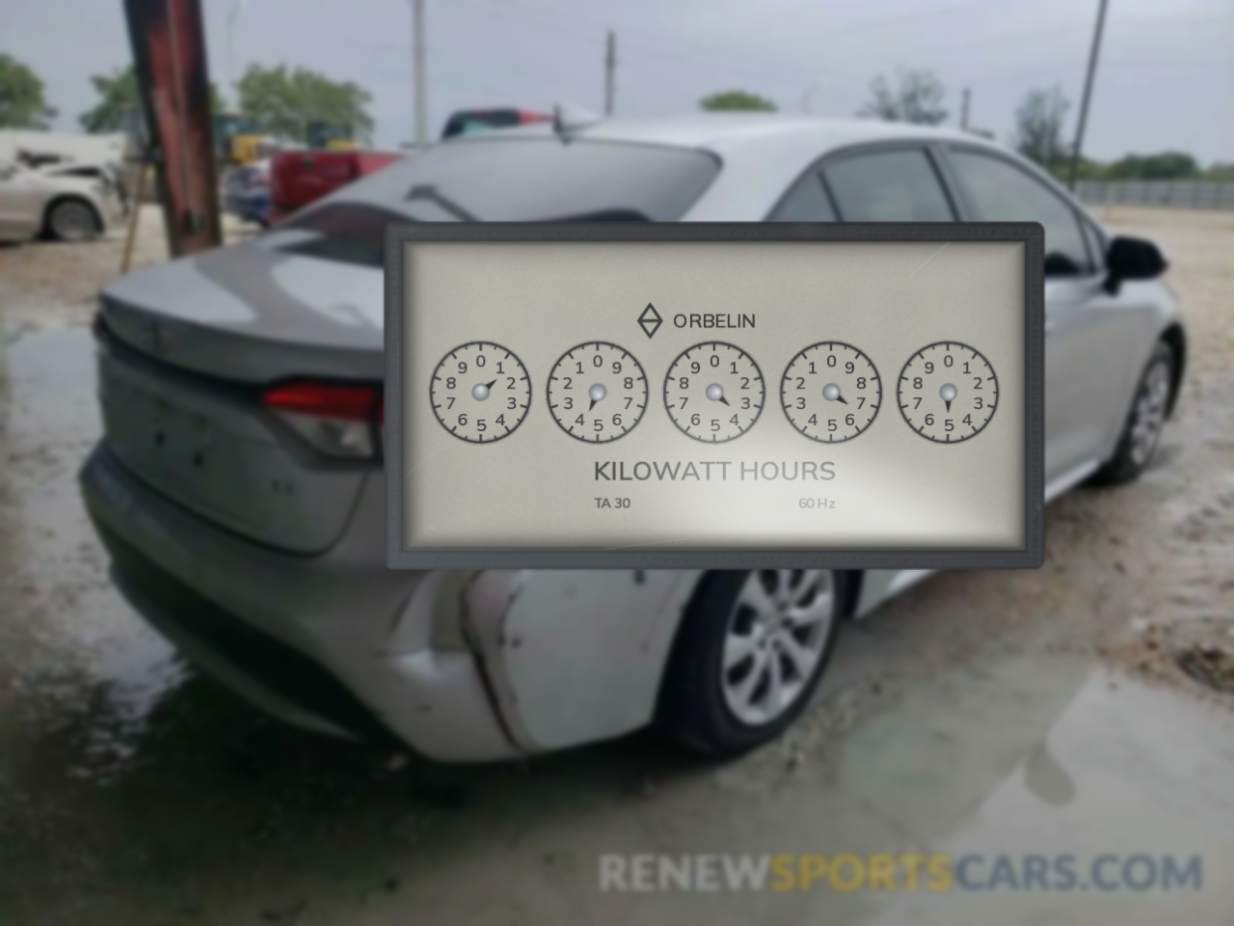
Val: 14365 kWh
